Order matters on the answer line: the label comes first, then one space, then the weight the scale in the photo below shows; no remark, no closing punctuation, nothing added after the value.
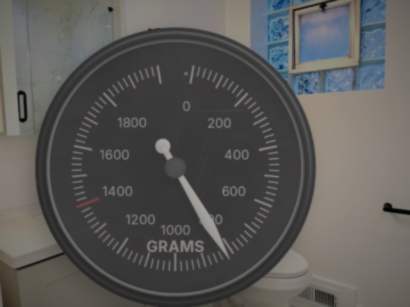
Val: 820 g
